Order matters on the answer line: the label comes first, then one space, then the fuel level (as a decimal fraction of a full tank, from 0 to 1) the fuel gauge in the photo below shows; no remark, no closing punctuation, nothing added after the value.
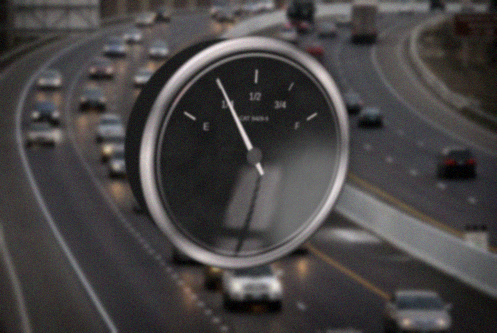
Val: 0.25
